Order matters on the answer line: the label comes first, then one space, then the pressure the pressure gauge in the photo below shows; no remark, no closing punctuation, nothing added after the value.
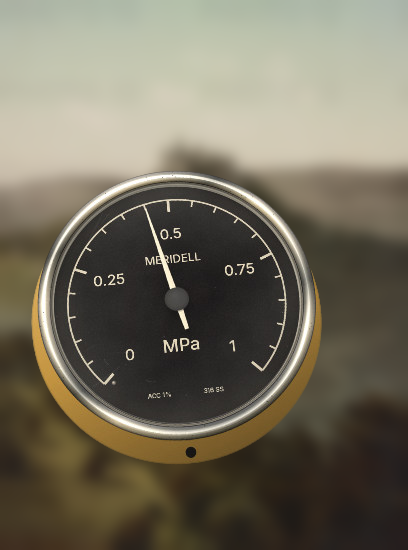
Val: 0.45 MPa
